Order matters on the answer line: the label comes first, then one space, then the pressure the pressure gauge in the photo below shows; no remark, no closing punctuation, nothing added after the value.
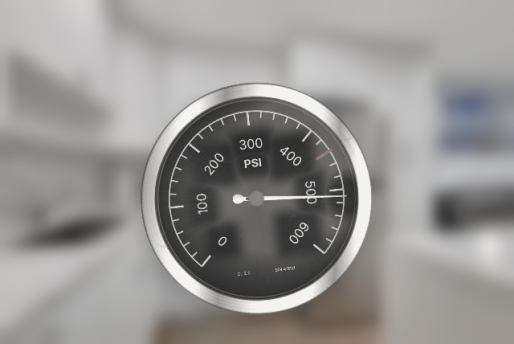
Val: 510 psi
